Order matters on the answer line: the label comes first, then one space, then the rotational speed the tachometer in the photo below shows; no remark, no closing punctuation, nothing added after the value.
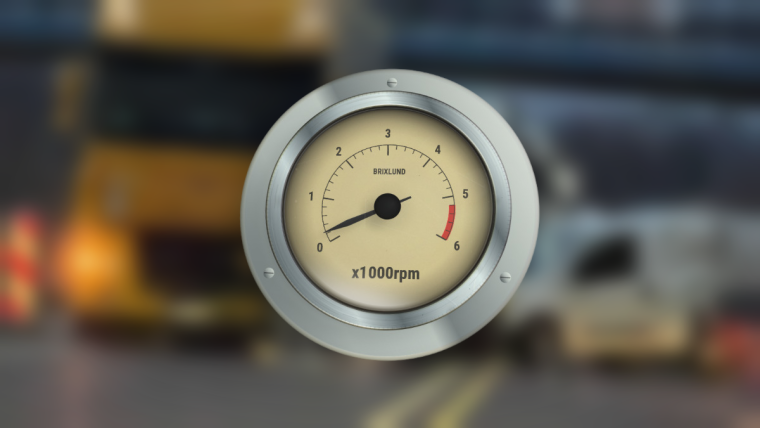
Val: 200 rpm
